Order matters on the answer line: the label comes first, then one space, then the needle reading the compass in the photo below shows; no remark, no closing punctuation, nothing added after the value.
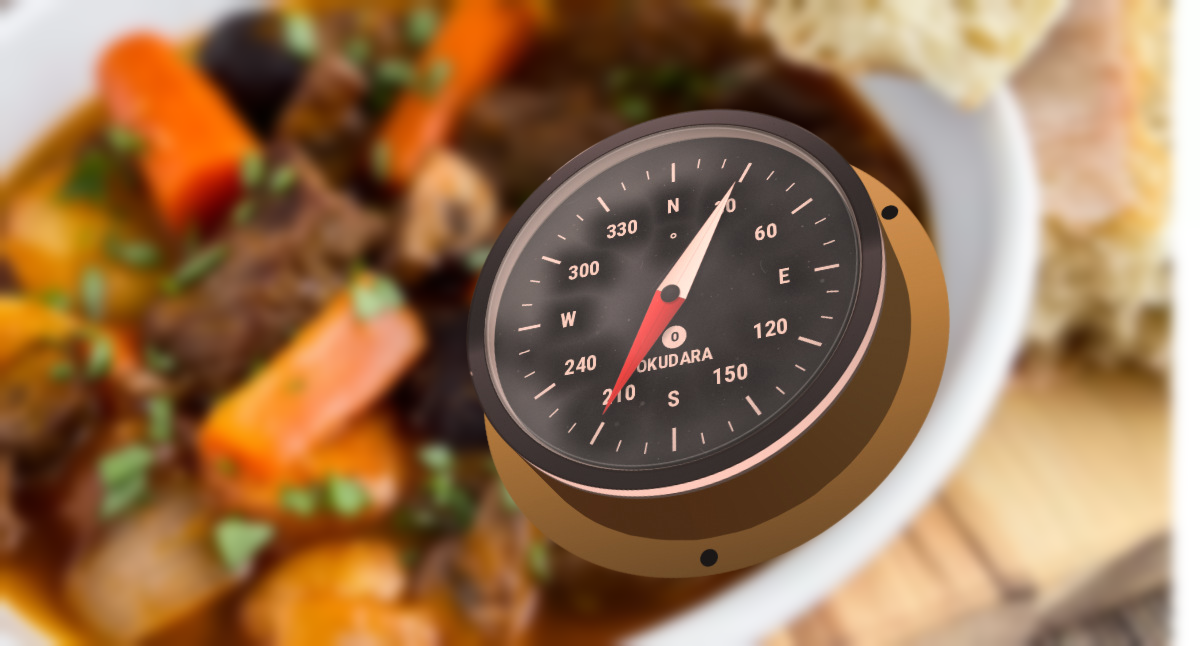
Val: 210 °
